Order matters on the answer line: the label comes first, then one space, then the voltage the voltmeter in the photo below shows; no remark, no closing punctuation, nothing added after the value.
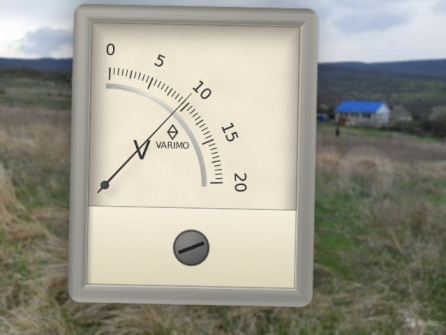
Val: 9.5 V
